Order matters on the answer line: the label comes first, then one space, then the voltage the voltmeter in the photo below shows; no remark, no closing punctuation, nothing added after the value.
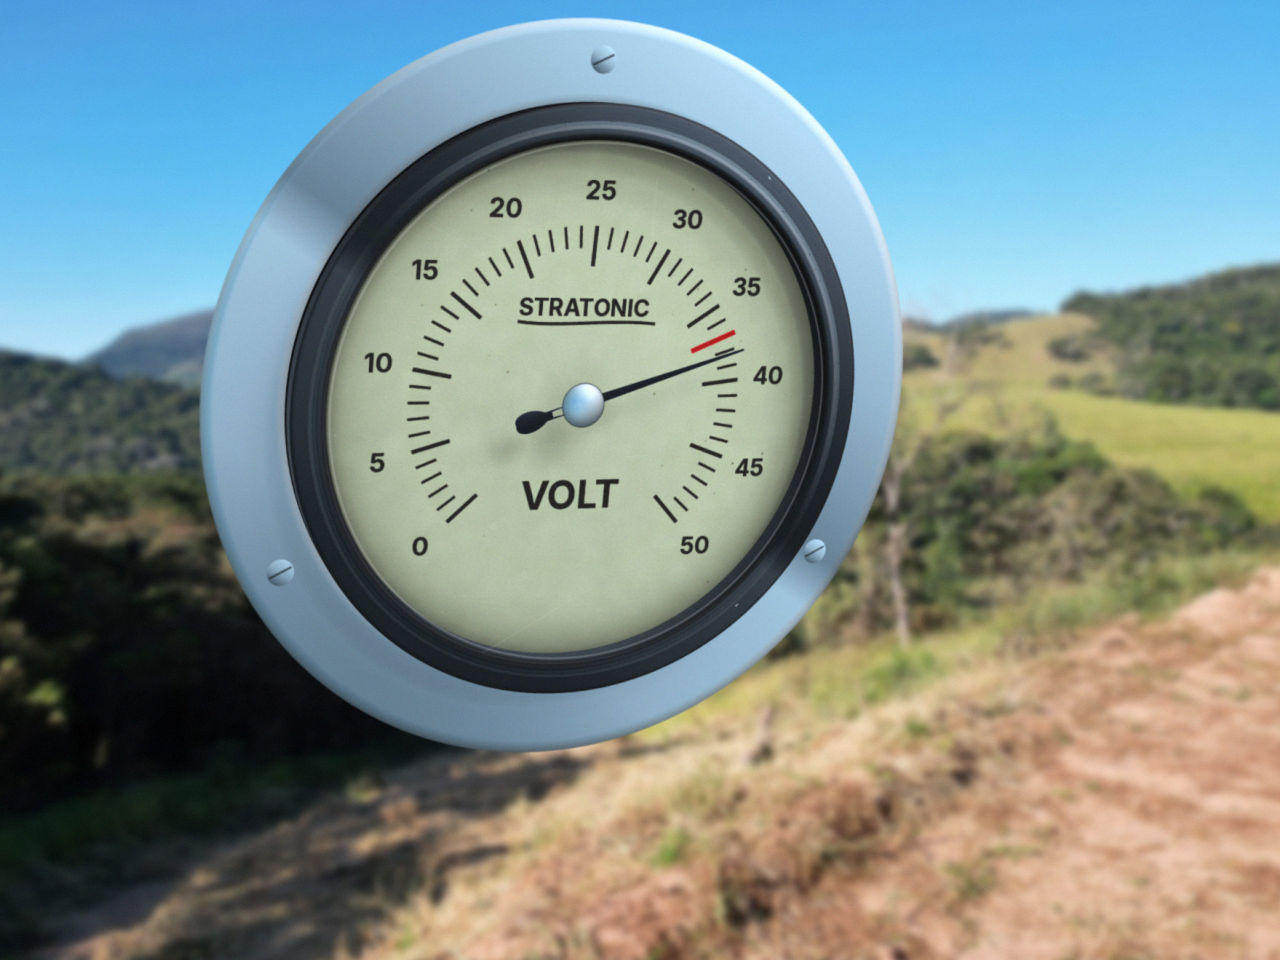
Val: 38 V
